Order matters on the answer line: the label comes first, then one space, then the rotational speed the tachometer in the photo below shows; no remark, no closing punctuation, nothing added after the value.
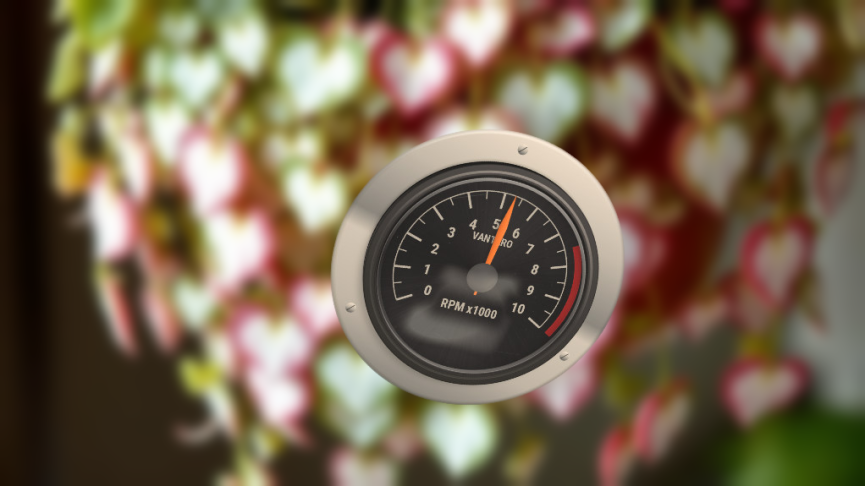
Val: 5250 rpm
